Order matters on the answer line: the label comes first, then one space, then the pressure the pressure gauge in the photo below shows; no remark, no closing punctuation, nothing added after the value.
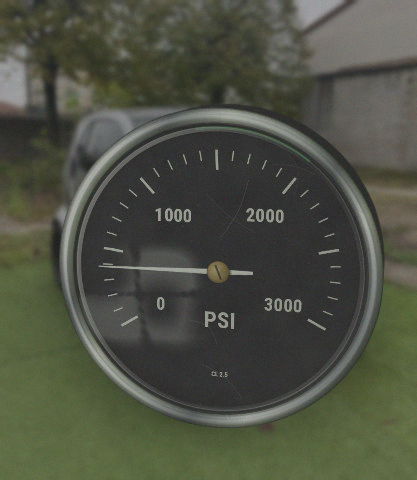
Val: 400 psi
